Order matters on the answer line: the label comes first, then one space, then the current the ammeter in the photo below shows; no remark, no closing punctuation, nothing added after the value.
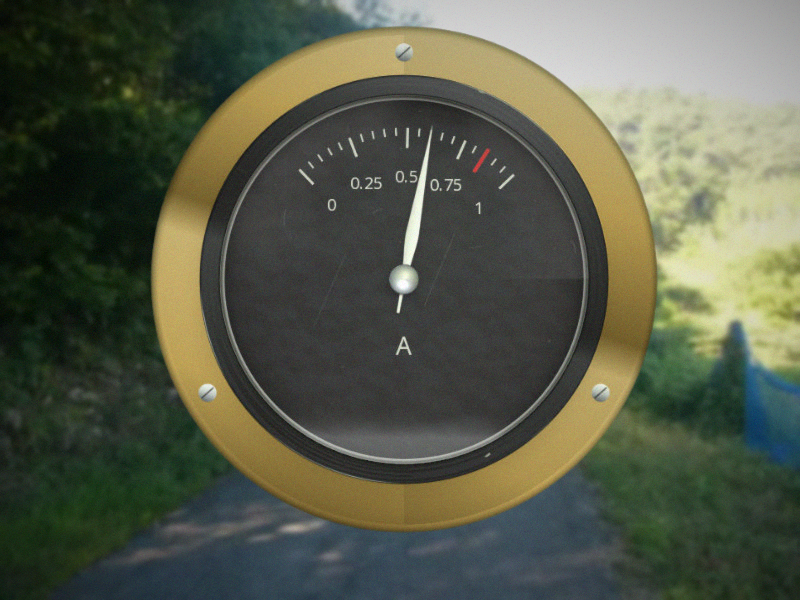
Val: 0.6 A
